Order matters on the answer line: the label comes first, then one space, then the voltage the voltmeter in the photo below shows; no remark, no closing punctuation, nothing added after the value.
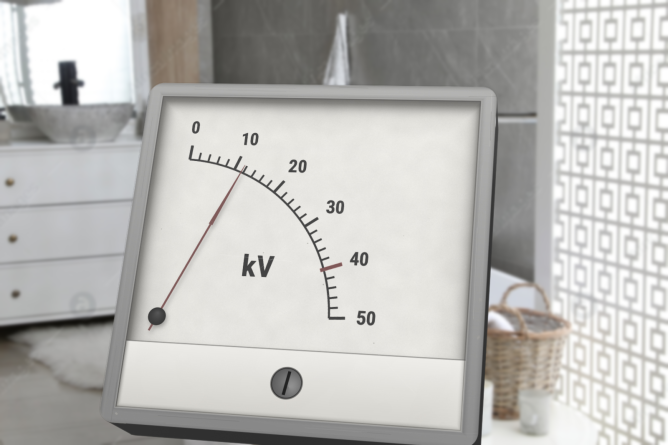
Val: 12 kV
